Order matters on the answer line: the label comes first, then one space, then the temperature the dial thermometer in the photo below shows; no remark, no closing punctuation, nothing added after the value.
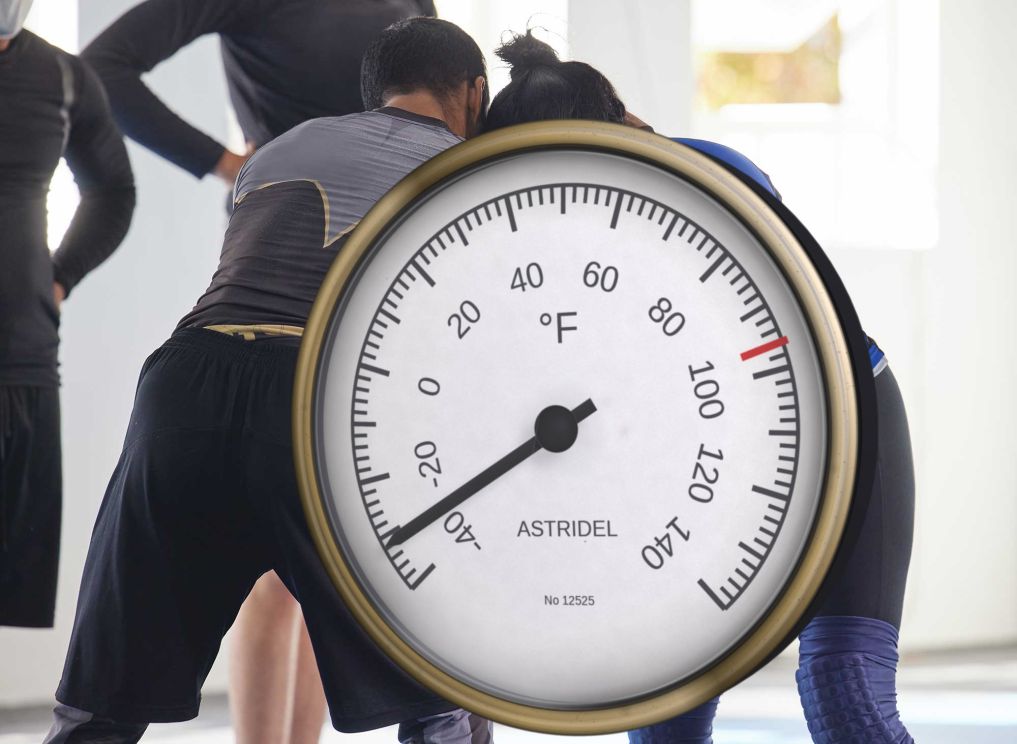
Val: -32 °F
